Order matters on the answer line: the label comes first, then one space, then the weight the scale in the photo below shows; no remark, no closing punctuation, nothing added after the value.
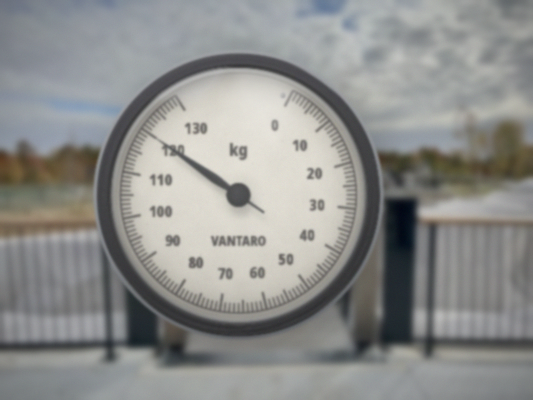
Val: 120 kg
